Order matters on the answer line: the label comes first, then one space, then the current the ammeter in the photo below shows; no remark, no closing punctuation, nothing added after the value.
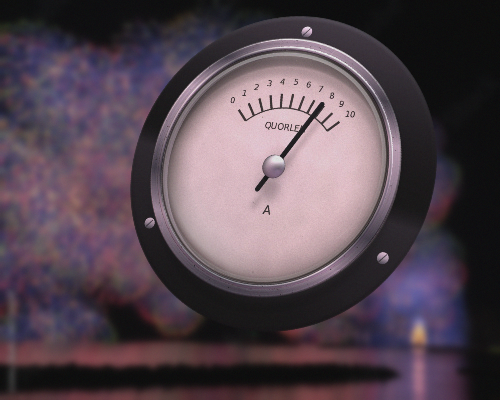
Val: 8 A
